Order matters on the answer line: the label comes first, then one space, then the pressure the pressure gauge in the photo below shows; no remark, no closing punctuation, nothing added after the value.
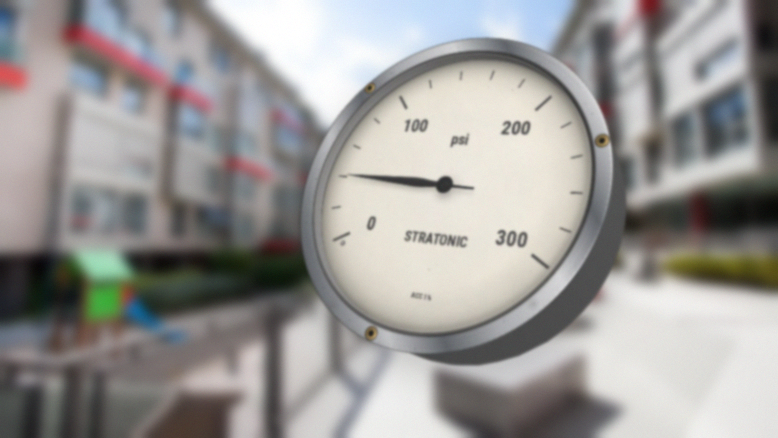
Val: 40 psi
